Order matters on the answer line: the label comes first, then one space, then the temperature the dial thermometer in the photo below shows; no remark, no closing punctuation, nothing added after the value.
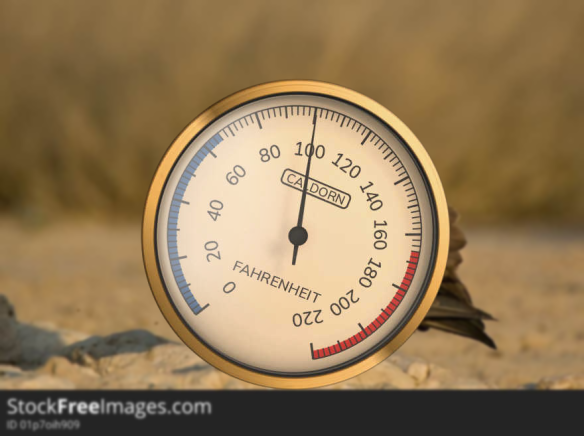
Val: 100 °F
